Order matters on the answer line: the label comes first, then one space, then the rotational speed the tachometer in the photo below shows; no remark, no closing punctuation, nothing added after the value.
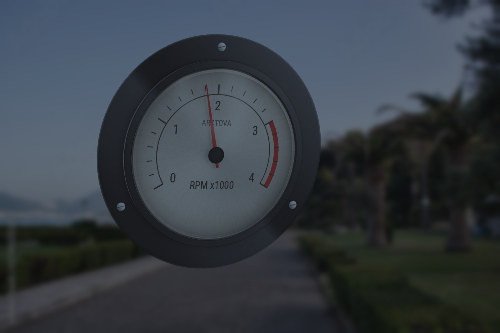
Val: 1800 rpm
